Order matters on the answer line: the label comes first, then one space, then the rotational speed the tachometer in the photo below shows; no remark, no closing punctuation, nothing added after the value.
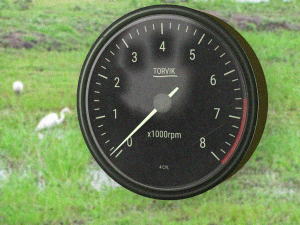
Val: 100 rpm
